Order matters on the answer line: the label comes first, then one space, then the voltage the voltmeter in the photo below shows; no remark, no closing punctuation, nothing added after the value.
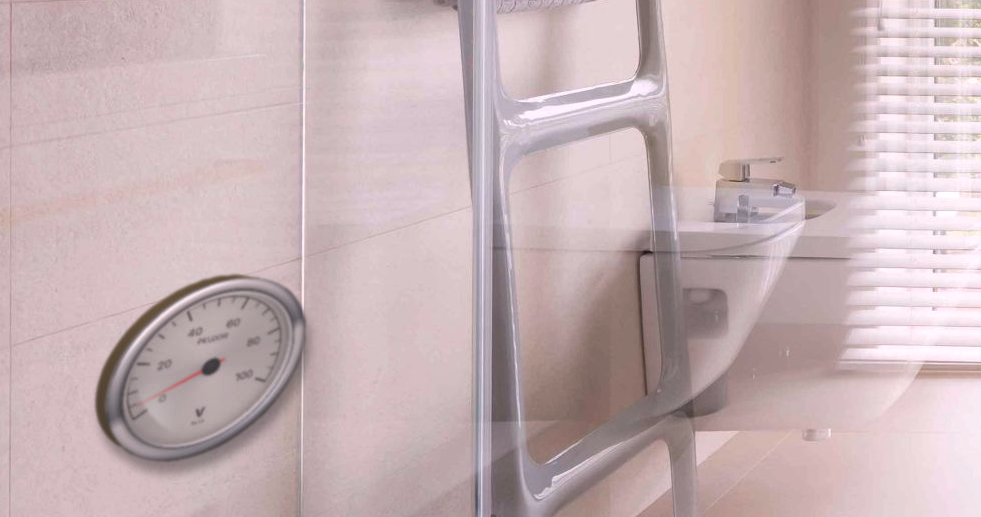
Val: 5 V
